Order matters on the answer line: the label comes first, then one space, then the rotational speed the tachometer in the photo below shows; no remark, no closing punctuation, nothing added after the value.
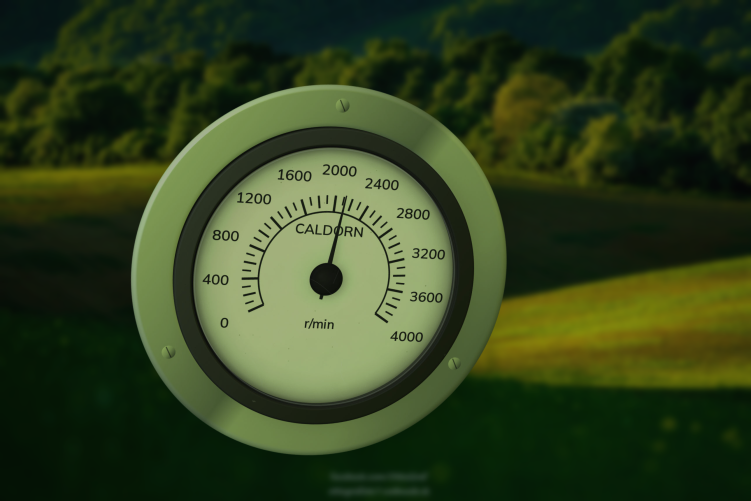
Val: 2100 rpm
